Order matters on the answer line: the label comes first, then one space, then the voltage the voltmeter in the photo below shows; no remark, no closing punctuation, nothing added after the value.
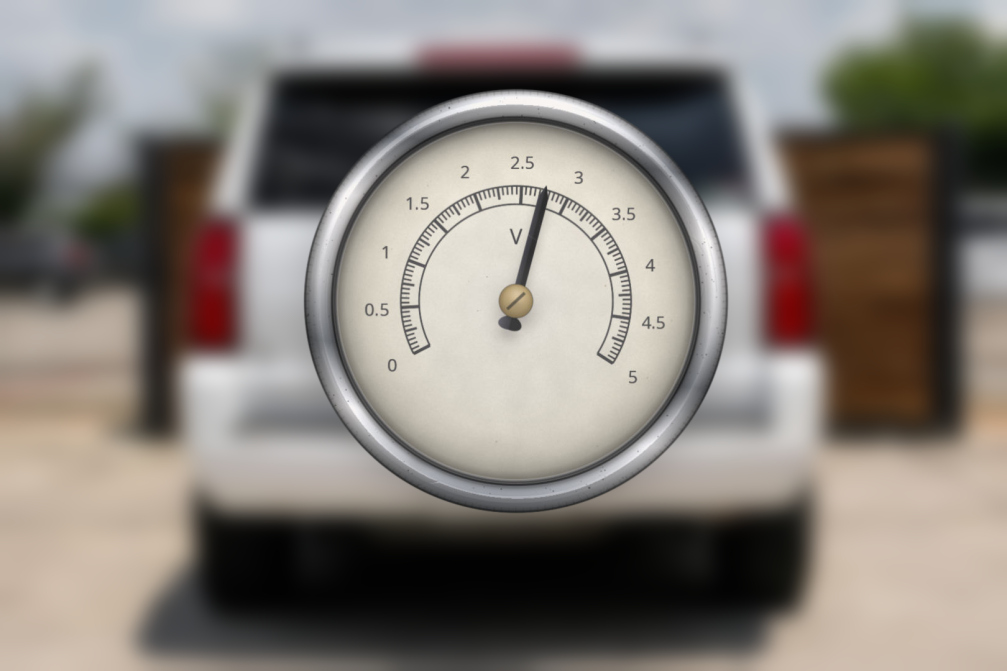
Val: 2.75 V
